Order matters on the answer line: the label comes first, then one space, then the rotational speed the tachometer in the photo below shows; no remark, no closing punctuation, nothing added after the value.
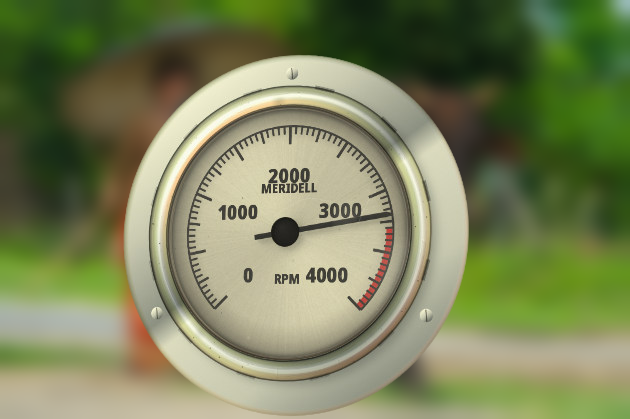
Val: 3200 rpm
